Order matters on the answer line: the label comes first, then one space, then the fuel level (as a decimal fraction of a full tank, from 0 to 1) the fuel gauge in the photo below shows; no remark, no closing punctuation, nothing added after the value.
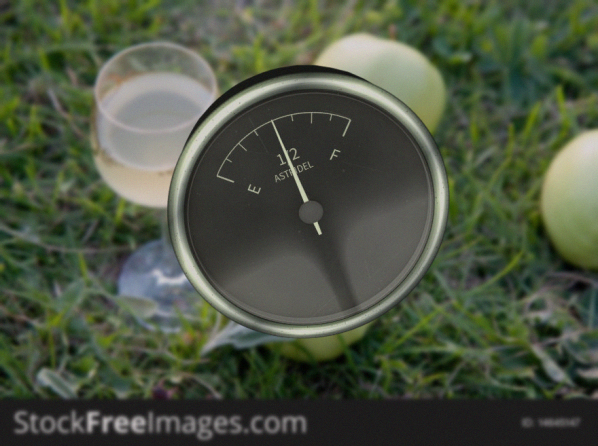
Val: 0.5
